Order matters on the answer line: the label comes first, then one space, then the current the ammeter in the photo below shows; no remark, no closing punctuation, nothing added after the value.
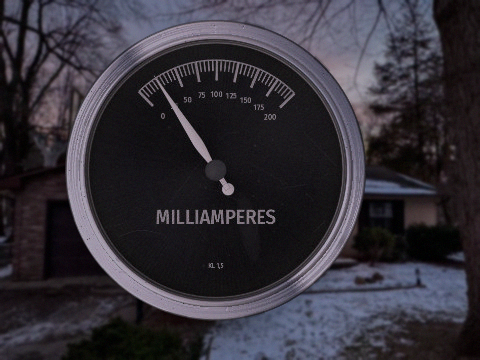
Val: 25 mA
